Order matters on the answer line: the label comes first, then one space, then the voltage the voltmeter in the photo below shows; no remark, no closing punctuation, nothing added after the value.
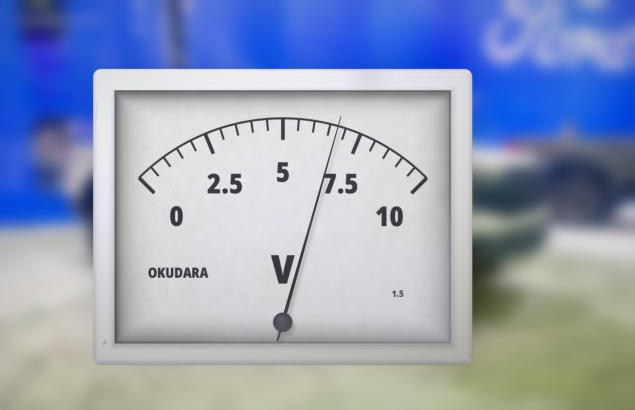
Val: 6.75 V
